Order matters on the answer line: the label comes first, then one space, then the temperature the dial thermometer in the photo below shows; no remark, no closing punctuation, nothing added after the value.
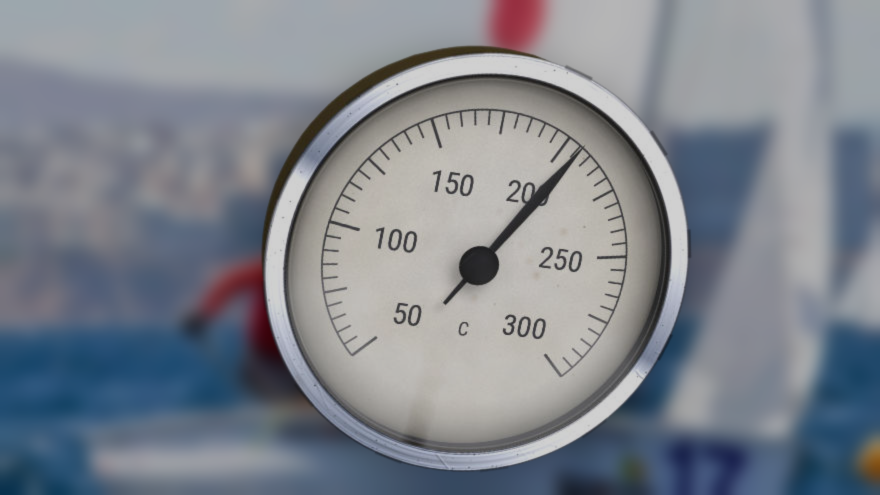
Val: 205 °C
